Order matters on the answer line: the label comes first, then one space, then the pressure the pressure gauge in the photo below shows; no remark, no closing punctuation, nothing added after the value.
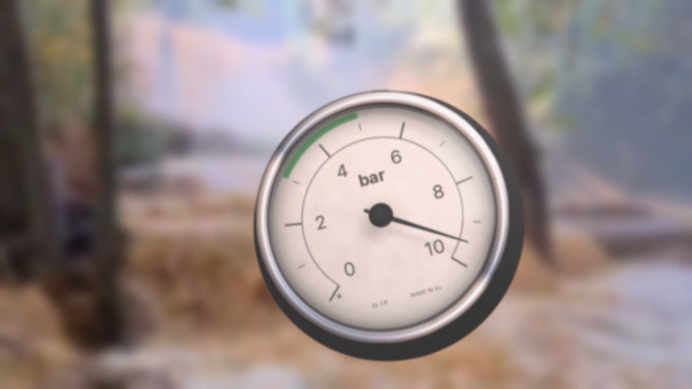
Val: 9.5 bar
